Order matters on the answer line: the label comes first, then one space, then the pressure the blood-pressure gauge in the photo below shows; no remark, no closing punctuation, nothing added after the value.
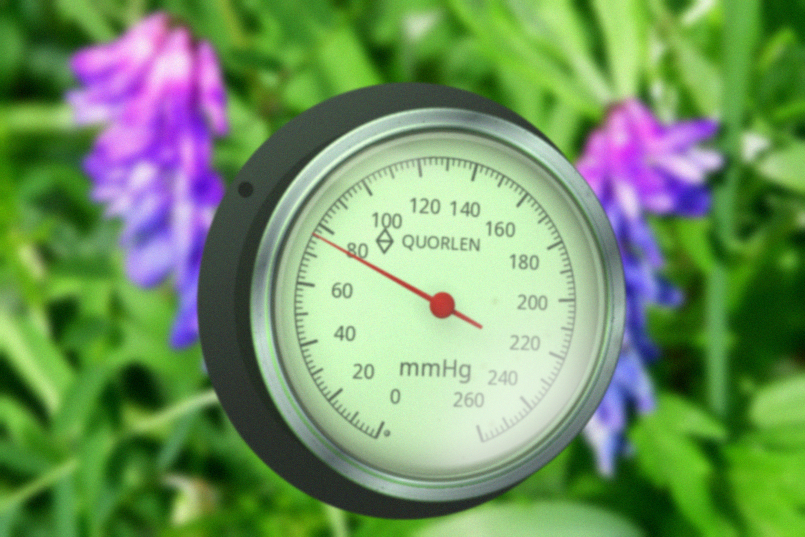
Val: 76 mmHg
